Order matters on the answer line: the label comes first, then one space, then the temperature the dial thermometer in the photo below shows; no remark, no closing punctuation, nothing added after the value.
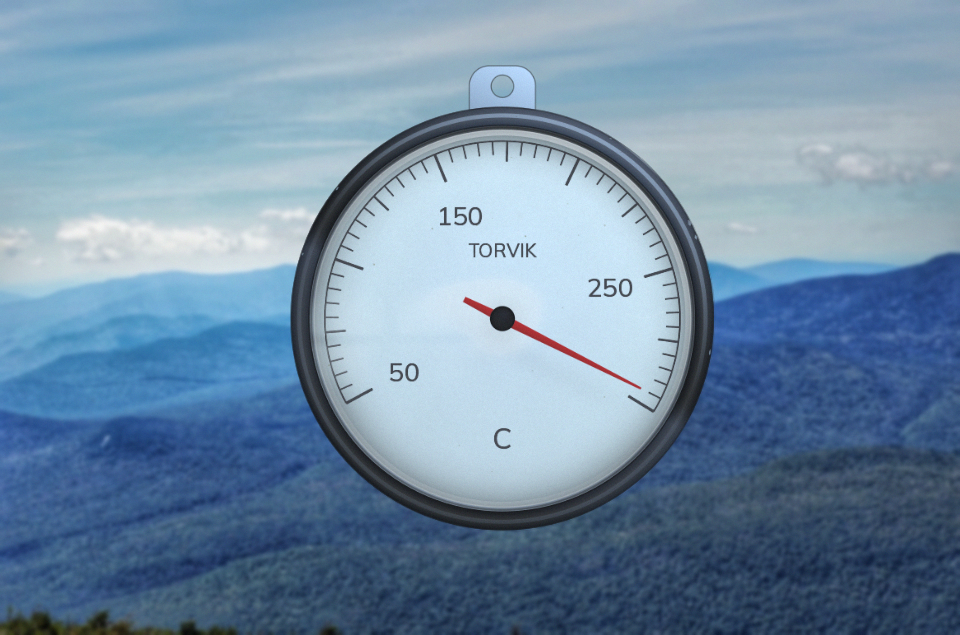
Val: 295 °C
